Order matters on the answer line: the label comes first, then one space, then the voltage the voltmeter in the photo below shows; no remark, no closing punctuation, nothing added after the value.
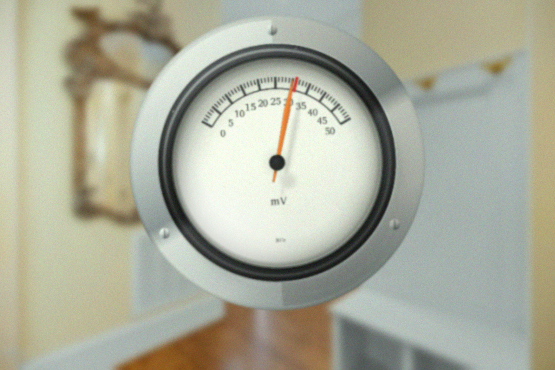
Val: 30 mV
